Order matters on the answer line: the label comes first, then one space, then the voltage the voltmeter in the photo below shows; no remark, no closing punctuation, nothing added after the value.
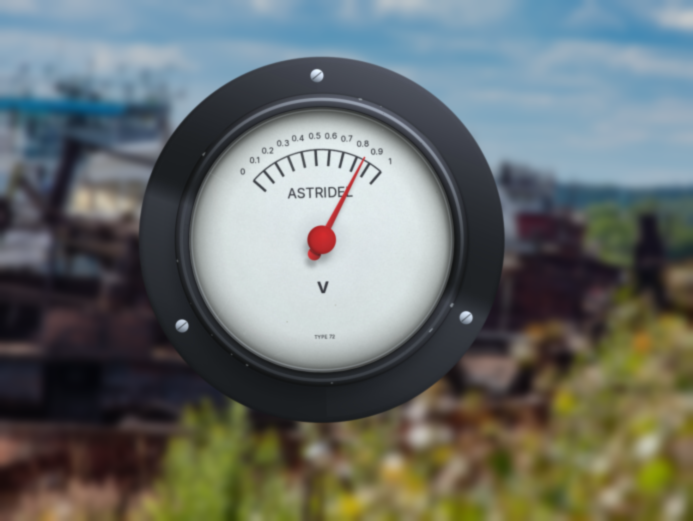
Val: 0.85 V
